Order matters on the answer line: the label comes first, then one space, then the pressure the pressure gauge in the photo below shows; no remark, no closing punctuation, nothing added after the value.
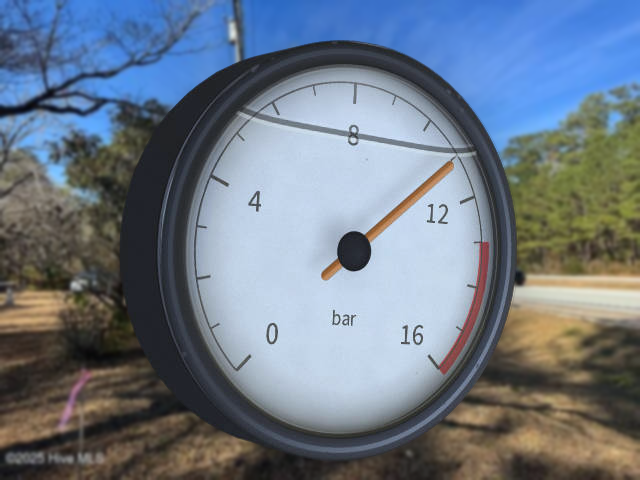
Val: 11 bar
